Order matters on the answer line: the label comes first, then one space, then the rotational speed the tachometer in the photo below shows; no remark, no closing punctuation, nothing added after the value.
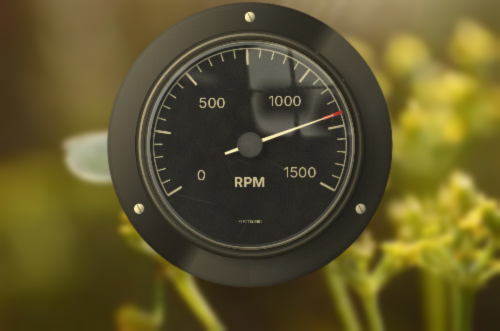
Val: 1200 rpm
